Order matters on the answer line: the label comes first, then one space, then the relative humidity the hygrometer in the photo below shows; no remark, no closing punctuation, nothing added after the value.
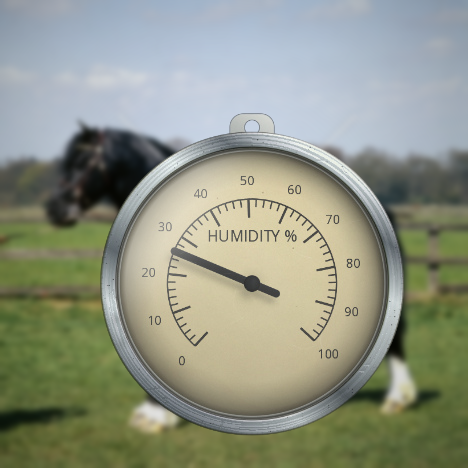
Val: 26 %
